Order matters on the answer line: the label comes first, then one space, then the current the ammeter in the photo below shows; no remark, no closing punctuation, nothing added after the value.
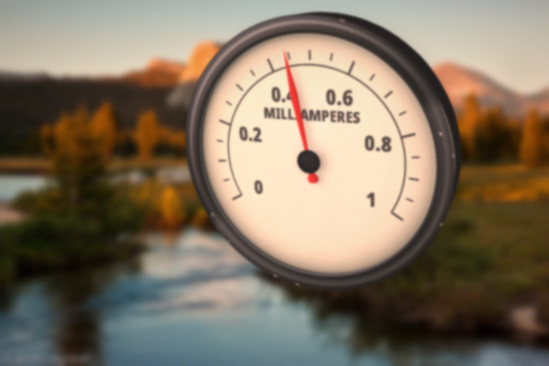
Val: 0.45 mA
